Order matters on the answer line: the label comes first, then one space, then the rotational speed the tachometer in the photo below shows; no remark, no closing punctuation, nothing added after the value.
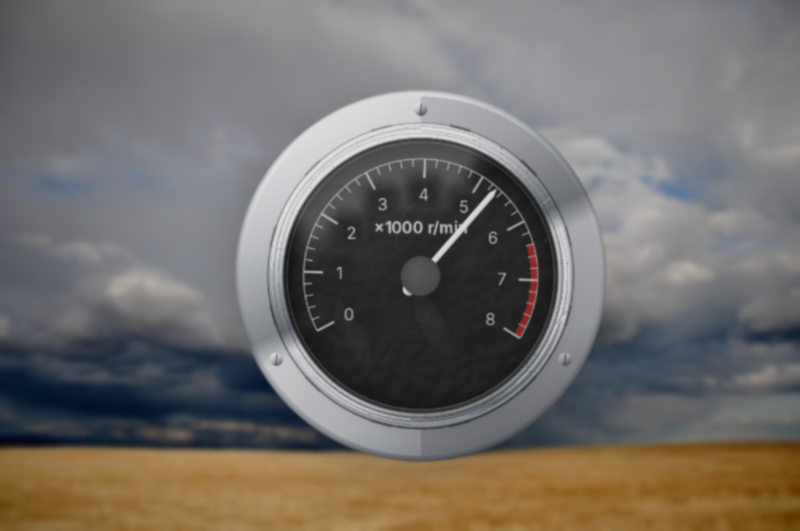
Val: 5300 rpm
